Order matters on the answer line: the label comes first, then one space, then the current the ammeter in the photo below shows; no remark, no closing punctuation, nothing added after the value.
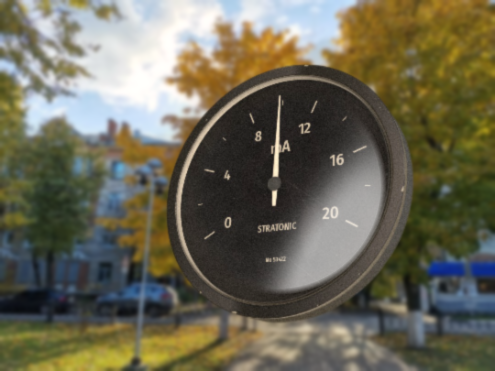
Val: 10 mA
